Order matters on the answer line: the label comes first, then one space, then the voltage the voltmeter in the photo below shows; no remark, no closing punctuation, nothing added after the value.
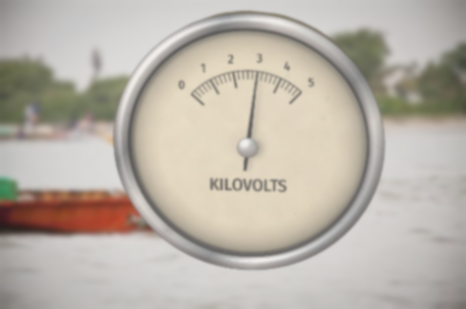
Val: 3 kV
